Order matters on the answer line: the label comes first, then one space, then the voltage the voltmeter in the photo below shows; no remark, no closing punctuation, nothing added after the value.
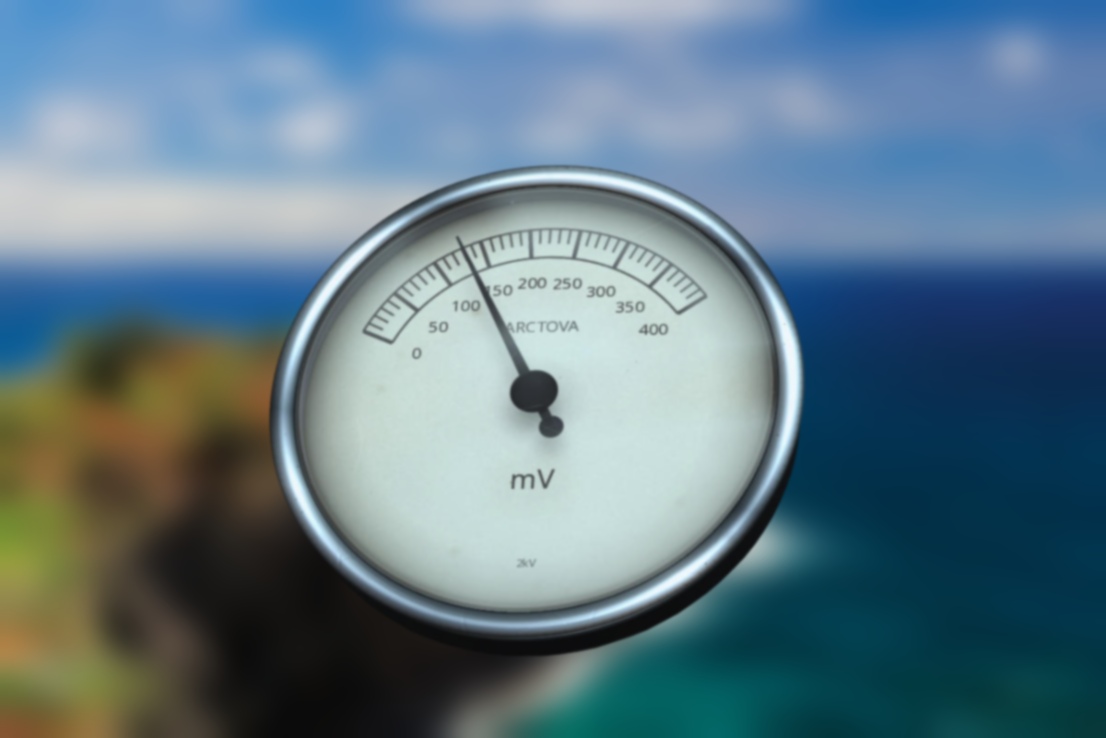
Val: 130 mV
